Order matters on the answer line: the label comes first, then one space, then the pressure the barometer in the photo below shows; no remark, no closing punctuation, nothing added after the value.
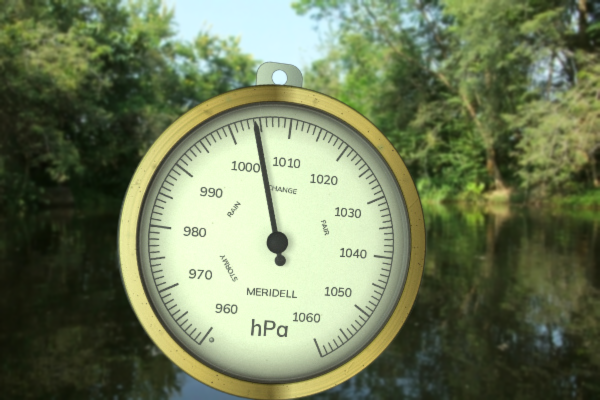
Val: 1004 hPa
